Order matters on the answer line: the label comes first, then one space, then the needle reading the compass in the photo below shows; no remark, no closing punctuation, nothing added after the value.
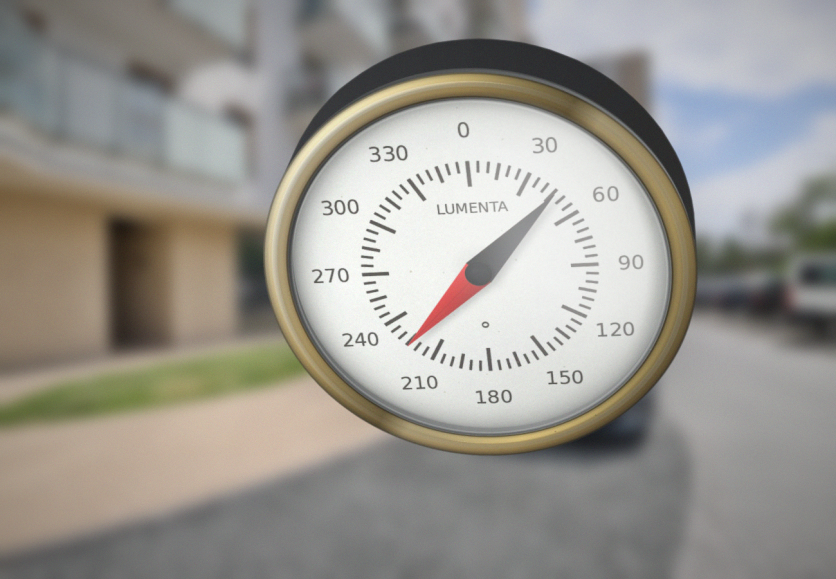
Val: 225 °
